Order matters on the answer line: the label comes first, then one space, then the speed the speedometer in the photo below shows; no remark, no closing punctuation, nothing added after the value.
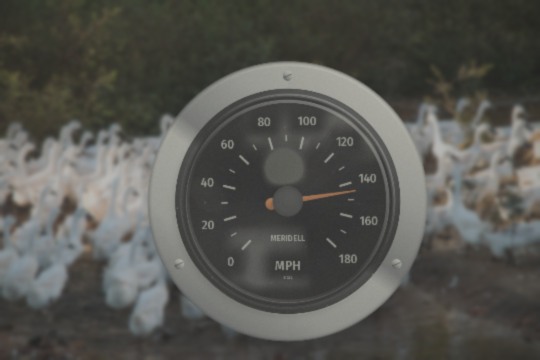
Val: 145 mph
